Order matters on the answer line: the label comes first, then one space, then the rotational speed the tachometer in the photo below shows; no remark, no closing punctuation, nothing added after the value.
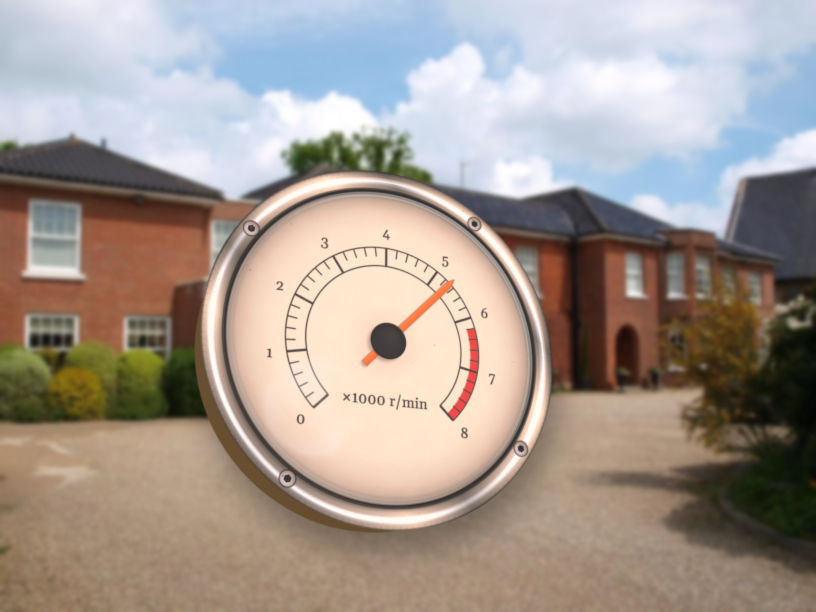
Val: 5300 rpm
